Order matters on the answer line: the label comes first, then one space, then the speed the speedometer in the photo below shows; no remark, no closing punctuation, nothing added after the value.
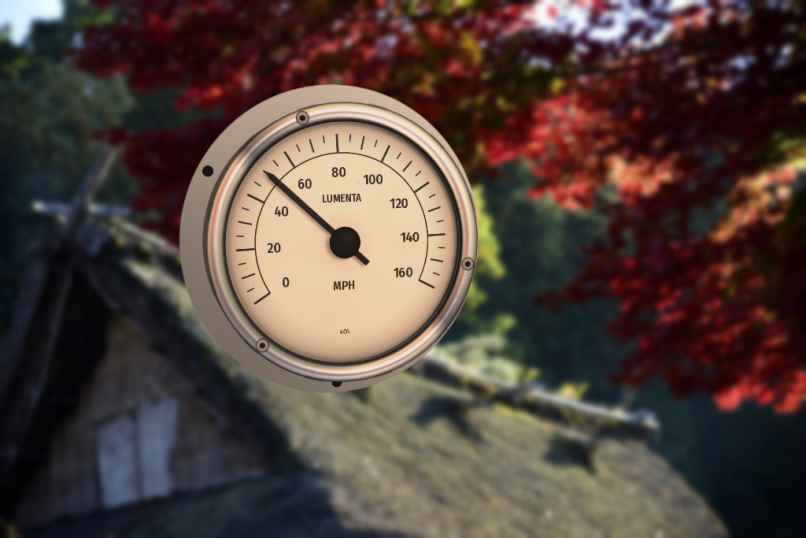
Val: 50 mph
